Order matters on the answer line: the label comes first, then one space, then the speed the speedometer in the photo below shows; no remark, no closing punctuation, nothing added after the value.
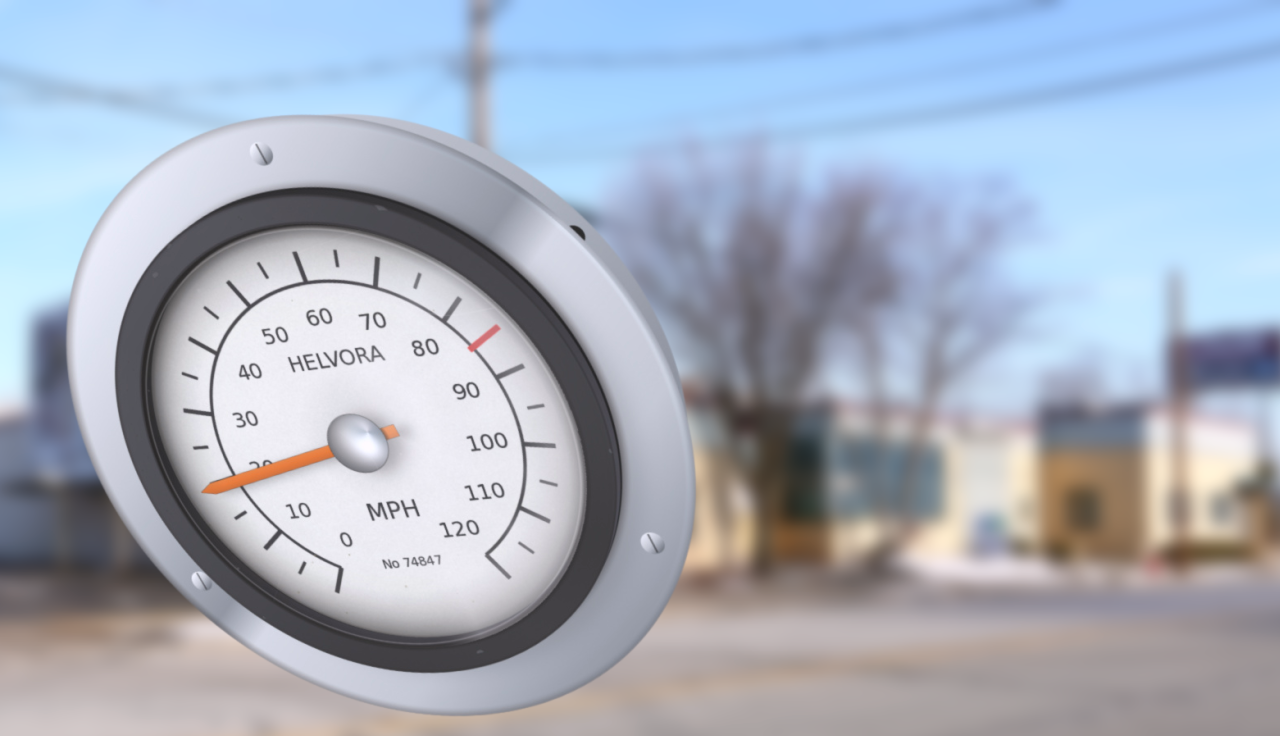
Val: 20 mph
